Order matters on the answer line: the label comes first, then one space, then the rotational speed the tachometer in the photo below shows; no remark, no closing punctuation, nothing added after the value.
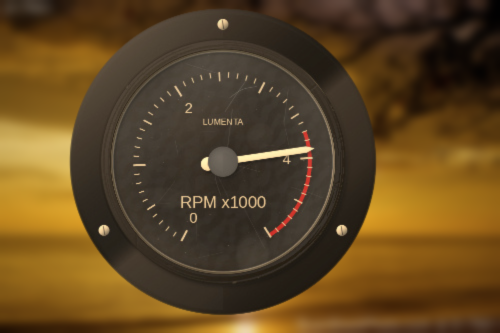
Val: 3900 rpm
